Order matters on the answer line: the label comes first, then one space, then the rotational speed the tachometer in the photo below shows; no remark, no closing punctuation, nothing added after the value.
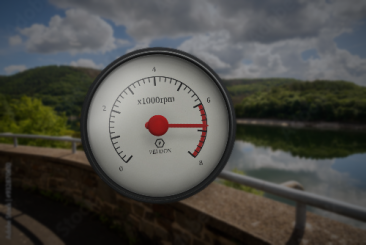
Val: 6800 rpm
